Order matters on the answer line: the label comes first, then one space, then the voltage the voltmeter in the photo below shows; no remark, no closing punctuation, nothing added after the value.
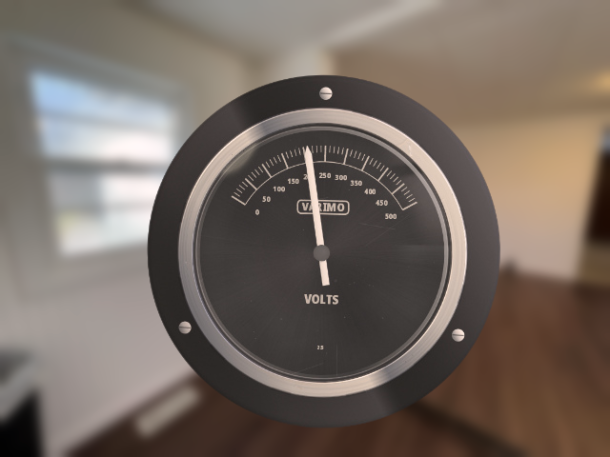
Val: 210 V
